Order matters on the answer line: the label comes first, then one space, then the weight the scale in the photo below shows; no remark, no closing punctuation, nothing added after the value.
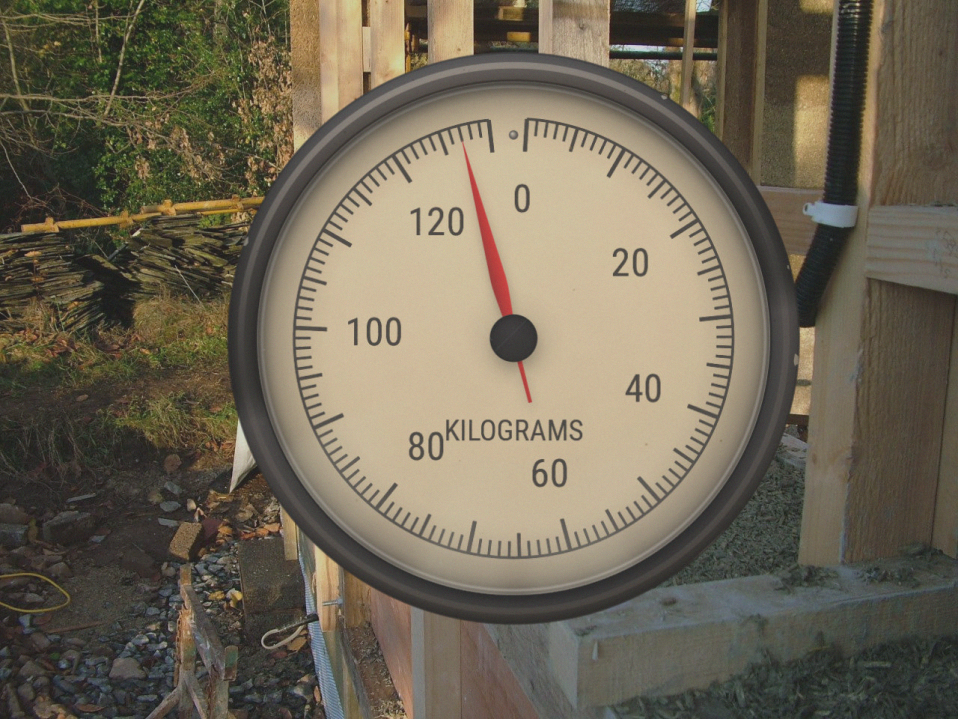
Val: 127 kg
